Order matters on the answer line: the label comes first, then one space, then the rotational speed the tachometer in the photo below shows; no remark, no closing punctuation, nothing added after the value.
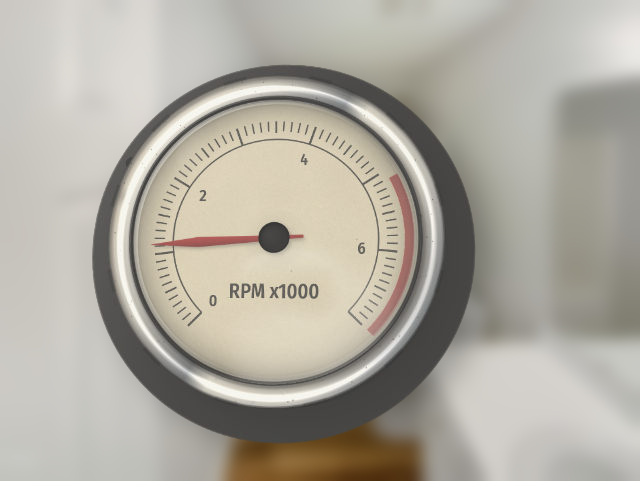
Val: 1100 rpm
